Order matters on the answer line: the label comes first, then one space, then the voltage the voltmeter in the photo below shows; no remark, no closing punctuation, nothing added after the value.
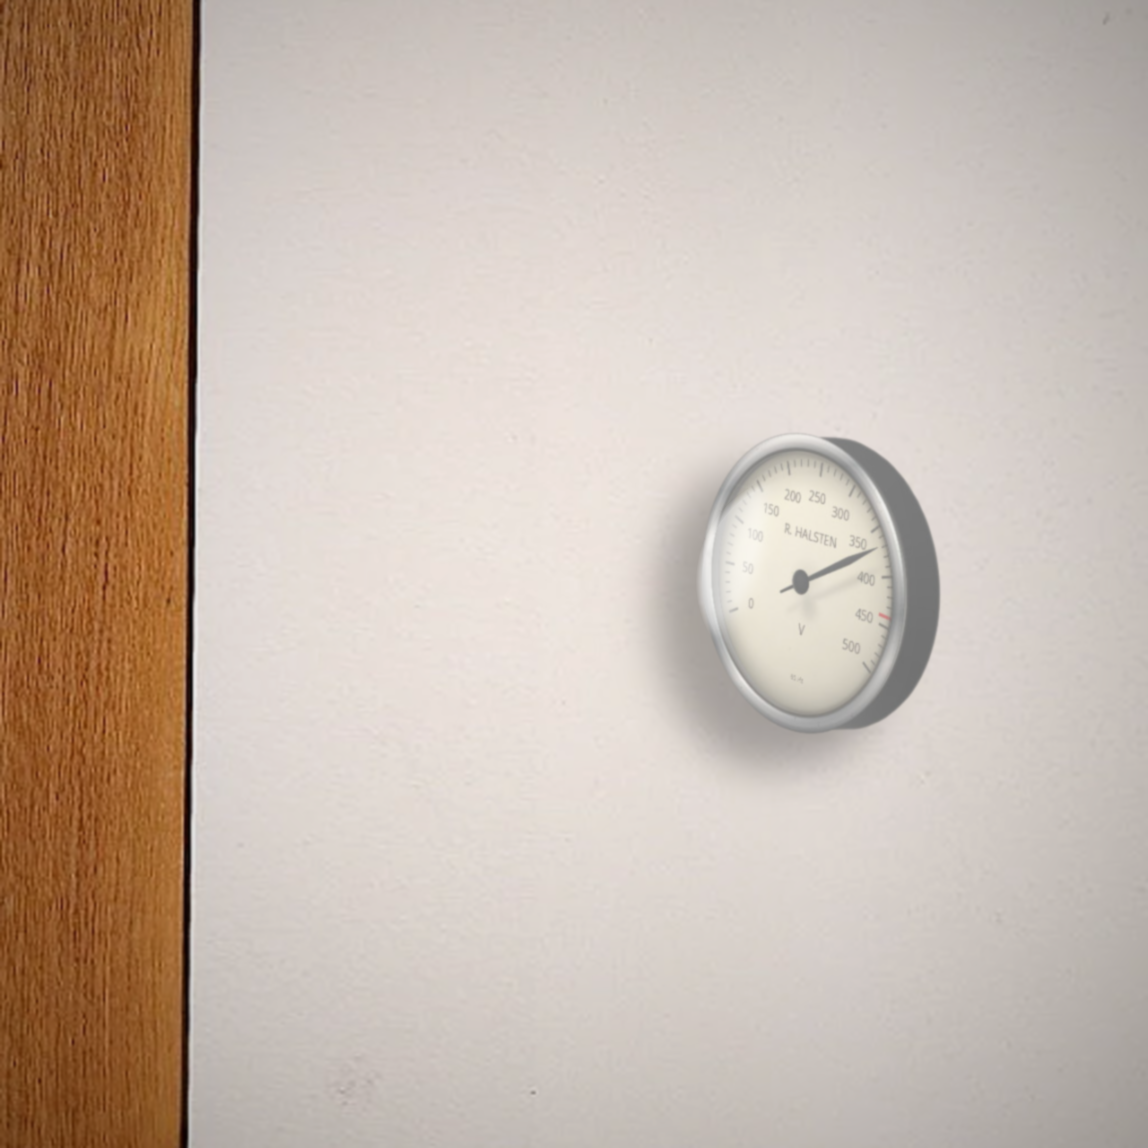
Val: 370 V
